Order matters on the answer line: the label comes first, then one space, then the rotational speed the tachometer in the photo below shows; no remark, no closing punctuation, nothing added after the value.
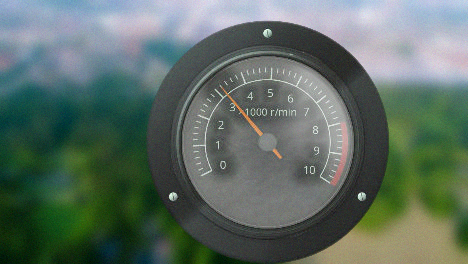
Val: 3200 rpm
